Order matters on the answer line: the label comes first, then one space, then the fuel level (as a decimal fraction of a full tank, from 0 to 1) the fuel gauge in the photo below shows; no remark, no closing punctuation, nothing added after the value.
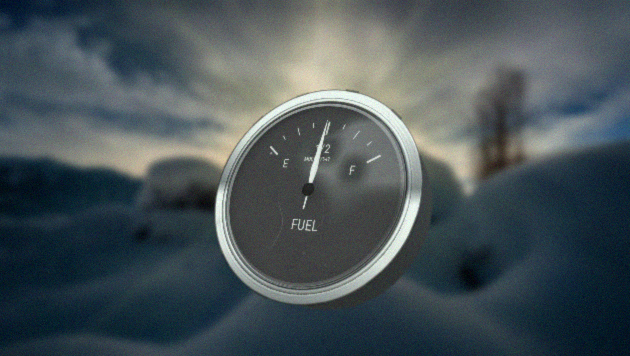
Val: 0.5
